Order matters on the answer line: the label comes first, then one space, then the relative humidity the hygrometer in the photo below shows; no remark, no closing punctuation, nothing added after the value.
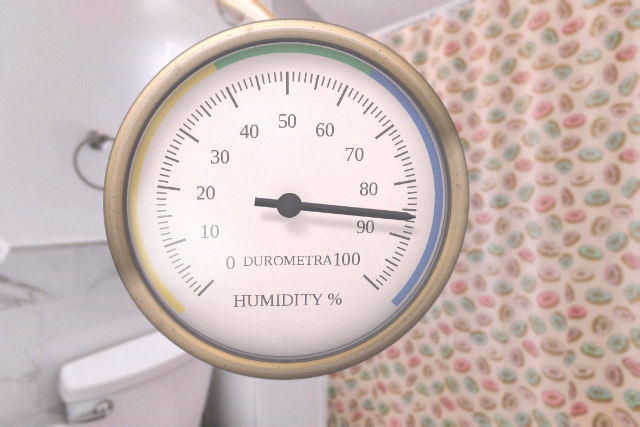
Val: 86 %
